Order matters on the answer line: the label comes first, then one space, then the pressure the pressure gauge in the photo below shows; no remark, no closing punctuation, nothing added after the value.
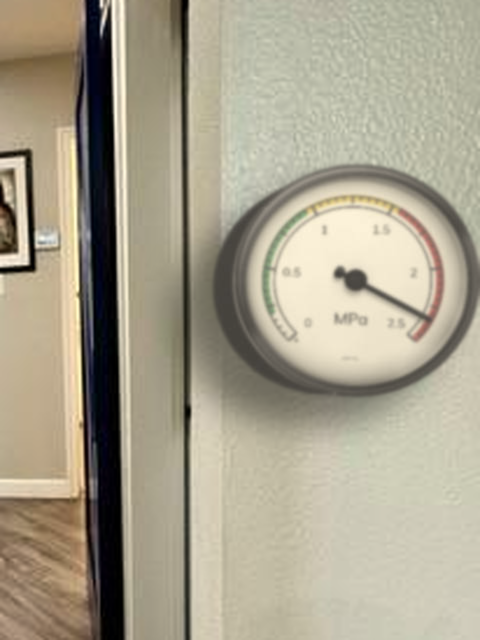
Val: 2.35 MPa
